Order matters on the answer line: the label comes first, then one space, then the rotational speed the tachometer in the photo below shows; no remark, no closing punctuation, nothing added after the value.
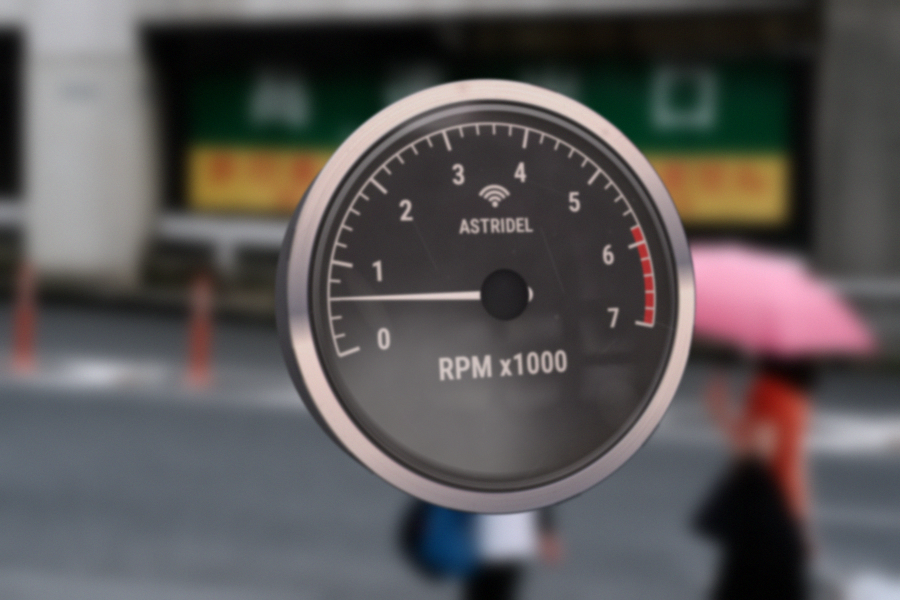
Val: 600 rpm
